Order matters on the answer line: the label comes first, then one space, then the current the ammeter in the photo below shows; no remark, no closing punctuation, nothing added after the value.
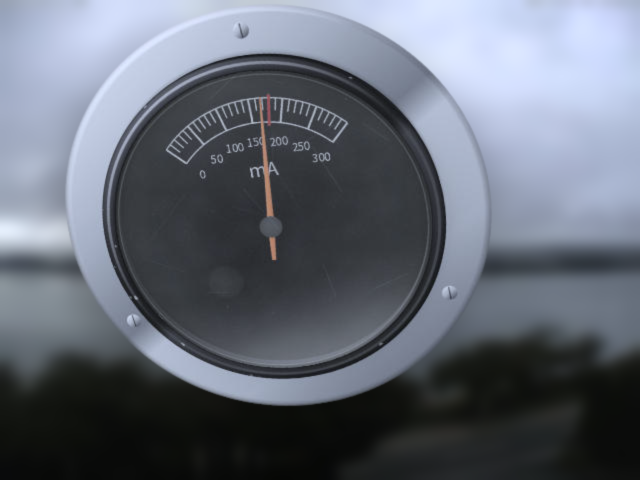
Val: 170 mA
